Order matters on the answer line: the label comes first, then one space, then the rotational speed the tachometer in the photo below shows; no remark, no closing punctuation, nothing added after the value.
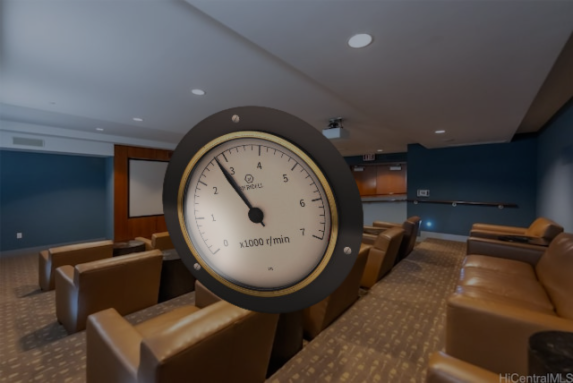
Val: 2800 rpm
